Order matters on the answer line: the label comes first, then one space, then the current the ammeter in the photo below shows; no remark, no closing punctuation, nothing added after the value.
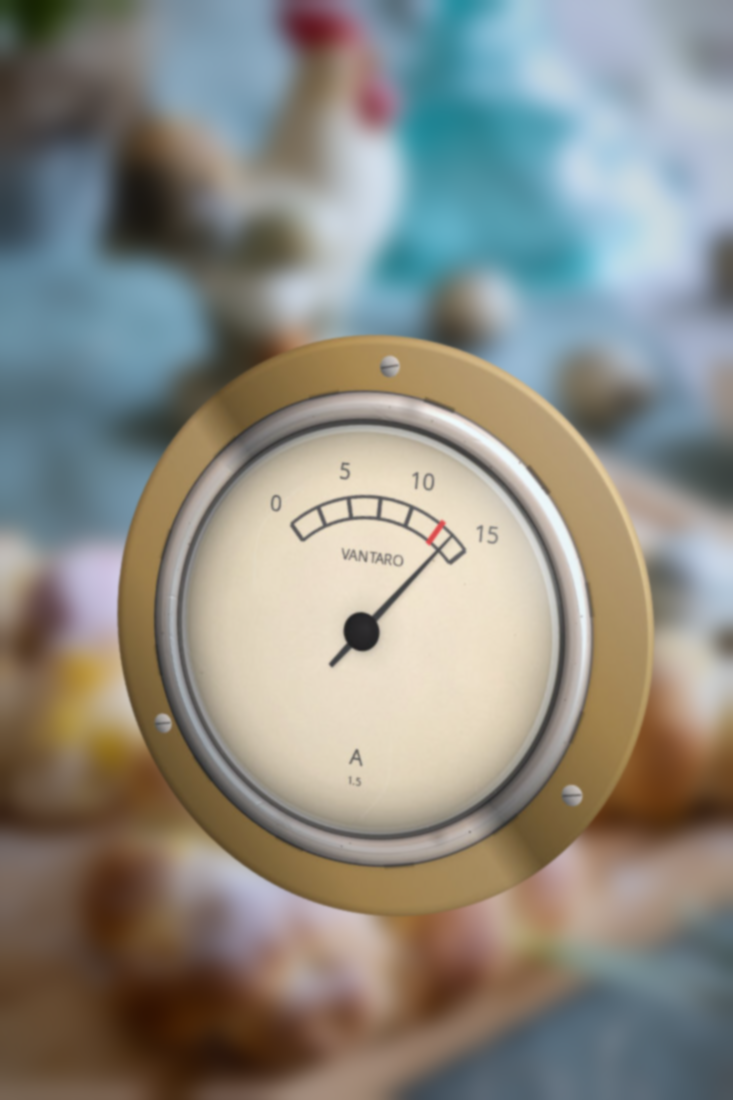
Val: 13.75 A
